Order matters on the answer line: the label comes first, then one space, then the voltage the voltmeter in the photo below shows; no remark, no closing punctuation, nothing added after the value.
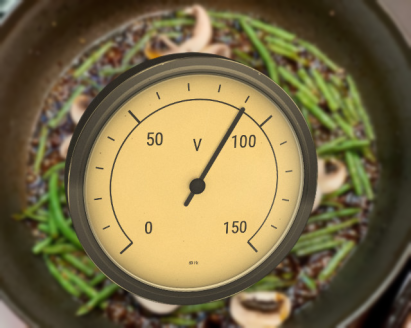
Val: 90 V
